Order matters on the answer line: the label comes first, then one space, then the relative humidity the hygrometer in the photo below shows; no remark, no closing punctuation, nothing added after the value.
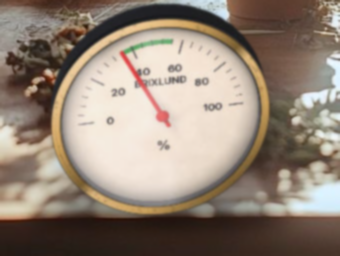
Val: 36 %
